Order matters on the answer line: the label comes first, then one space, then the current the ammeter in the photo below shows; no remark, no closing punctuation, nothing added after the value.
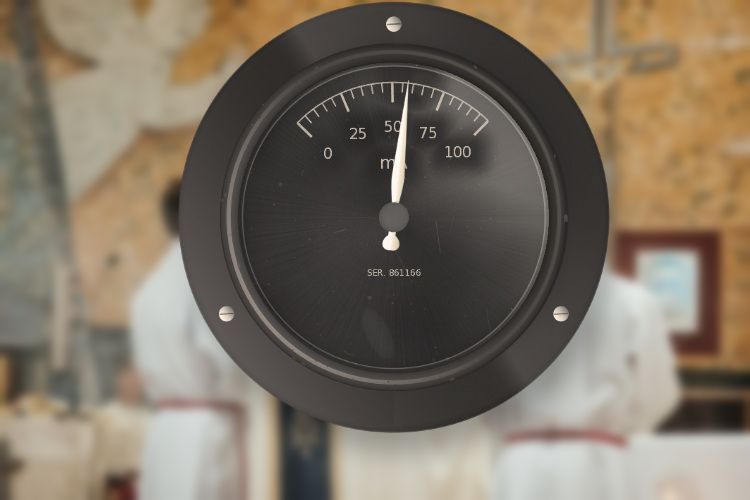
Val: 57.5 mA
